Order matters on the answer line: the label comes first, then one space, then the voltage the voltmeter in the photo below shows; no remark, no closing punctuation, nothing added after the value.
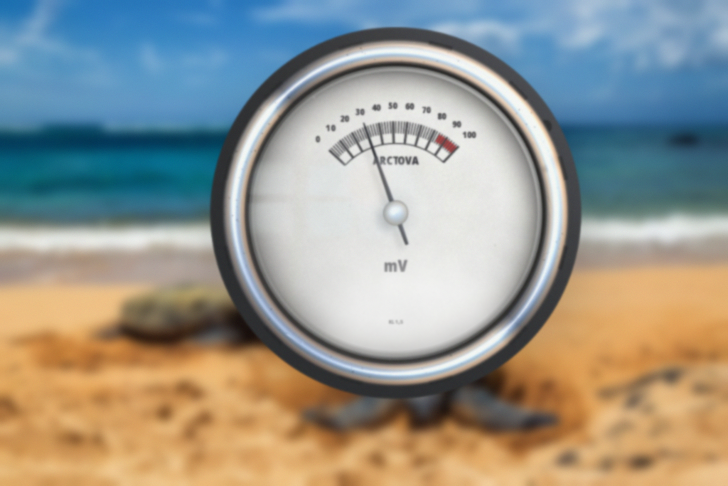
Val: 30 mV
